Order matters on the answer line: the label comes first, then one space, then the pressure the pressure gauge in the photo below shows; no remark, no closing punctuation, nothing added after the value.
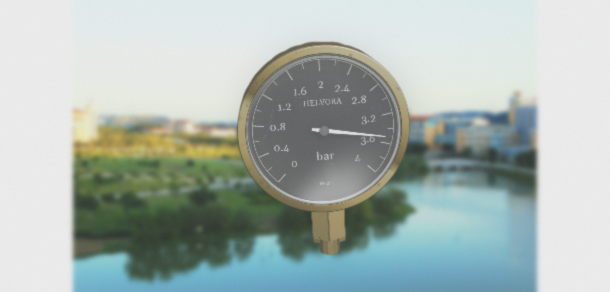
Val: 3.5 bar
